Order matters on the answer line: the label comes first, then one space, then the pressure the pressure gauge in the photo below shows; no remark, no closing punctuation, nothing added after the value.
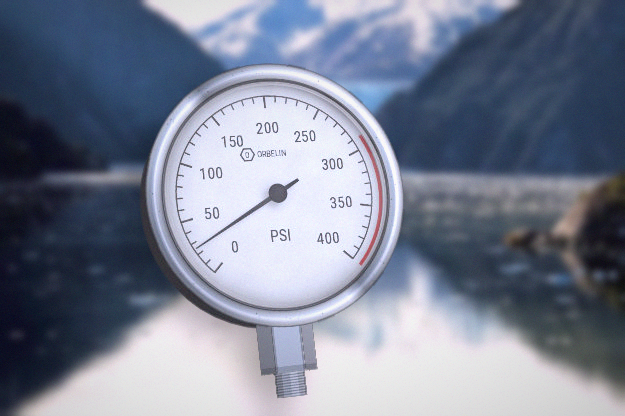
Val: 25 psi
